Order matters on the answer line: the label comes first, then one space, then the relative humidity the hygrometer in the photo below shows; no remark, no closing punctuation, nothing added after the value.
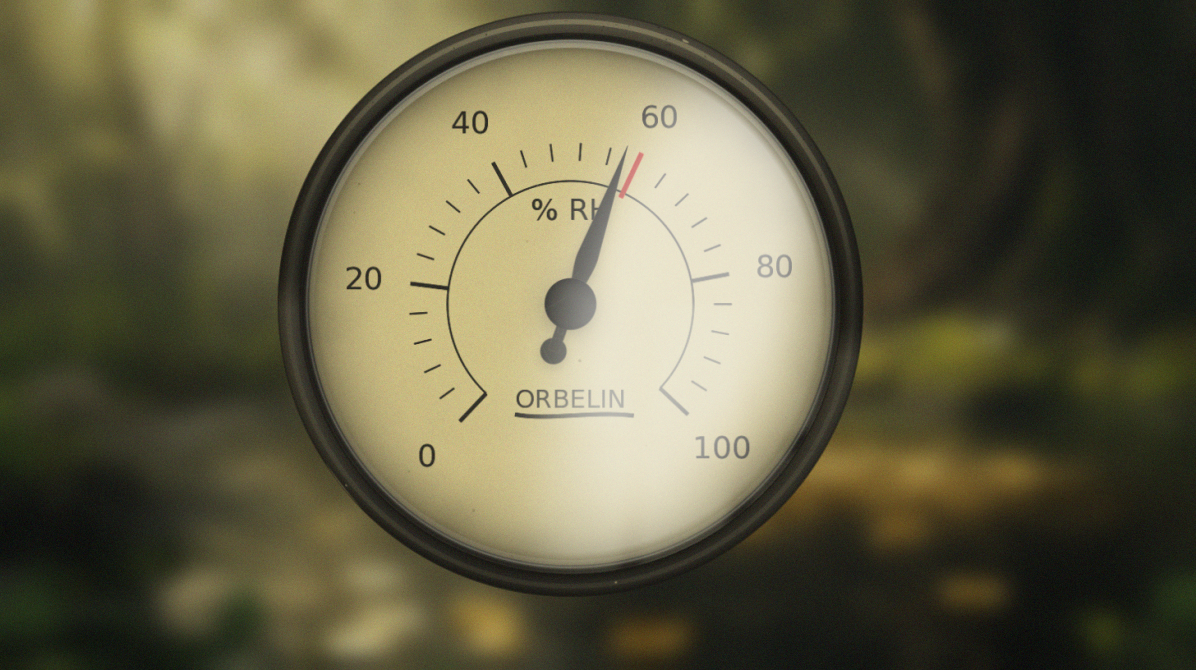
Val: 58 %
